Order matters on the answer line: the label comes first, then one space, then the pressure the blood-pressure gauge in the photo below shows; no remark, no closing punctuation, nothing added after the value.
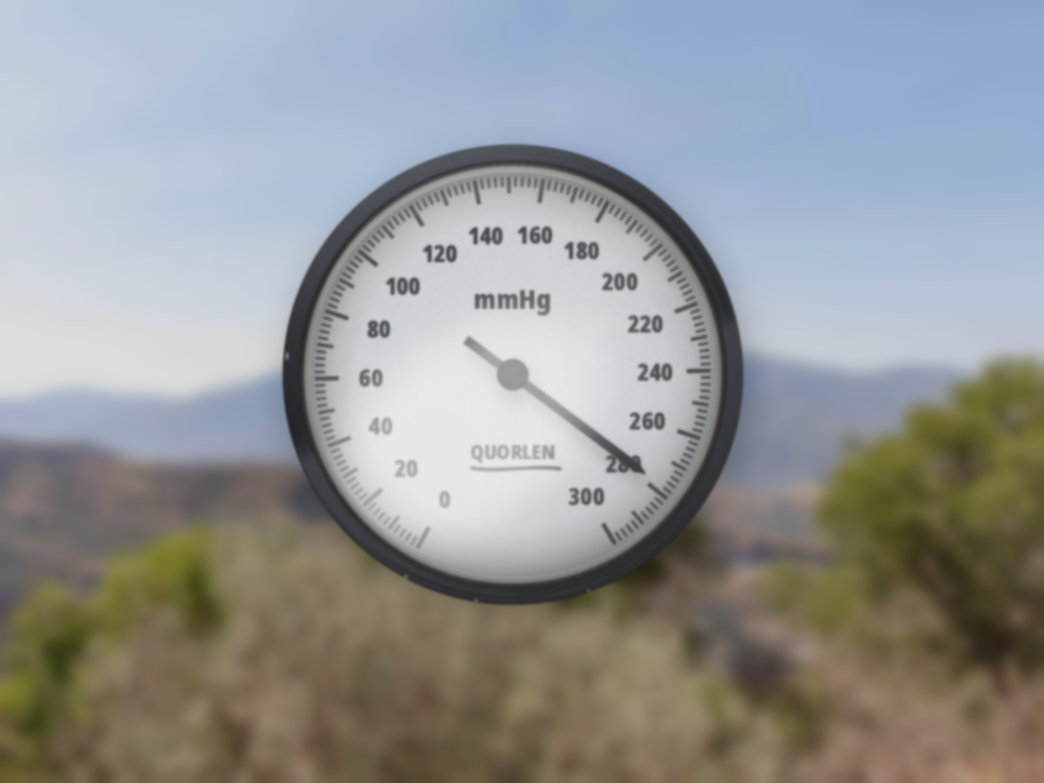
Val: 278 mmHg
